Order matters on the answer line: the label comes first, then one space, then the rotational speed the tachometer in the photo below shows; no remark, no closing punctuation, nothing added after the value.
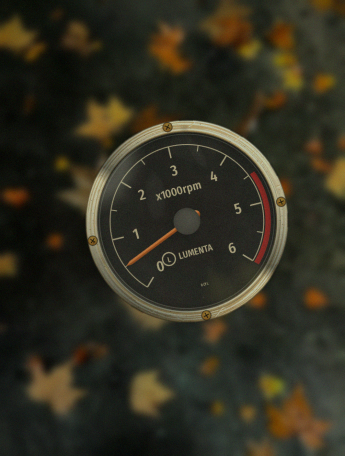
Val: 500 rpm
